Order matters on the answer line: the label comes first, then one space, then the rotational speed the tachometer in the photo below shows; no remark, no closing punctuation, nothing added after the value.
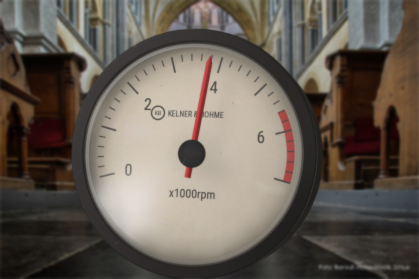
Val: 3800 rpm
